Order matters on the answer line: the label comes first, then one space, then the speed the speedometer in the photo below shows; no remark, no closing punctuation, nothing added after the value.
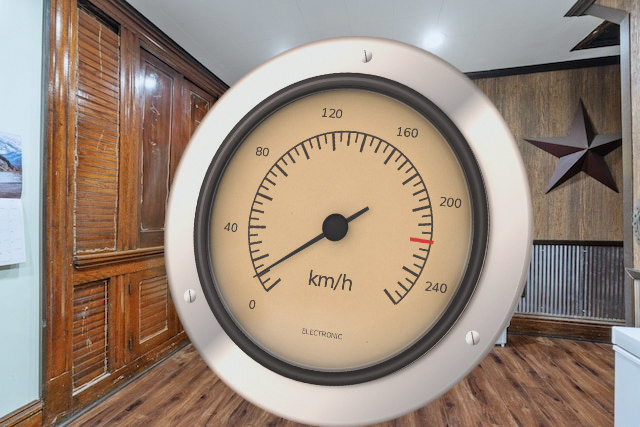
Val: 10 km/h
